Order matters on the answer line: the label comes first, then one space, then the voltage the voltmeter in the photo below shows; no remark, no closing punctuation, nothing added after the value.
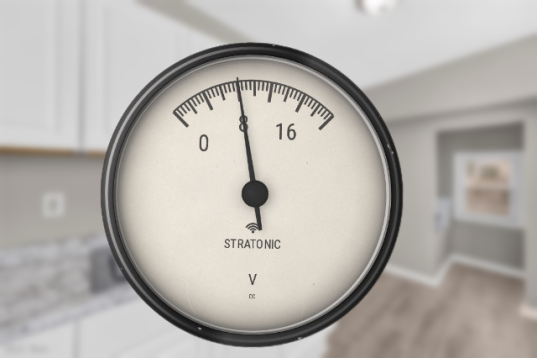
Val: 8 V
